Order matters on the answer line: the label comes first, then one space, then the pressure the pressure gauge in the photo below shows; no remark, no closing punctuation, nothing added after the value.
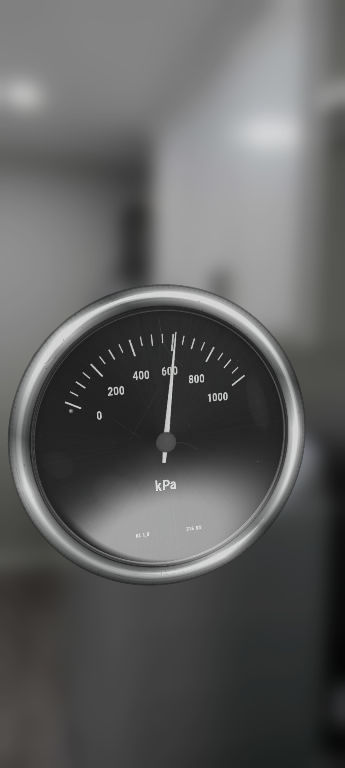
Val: 600 kPa
